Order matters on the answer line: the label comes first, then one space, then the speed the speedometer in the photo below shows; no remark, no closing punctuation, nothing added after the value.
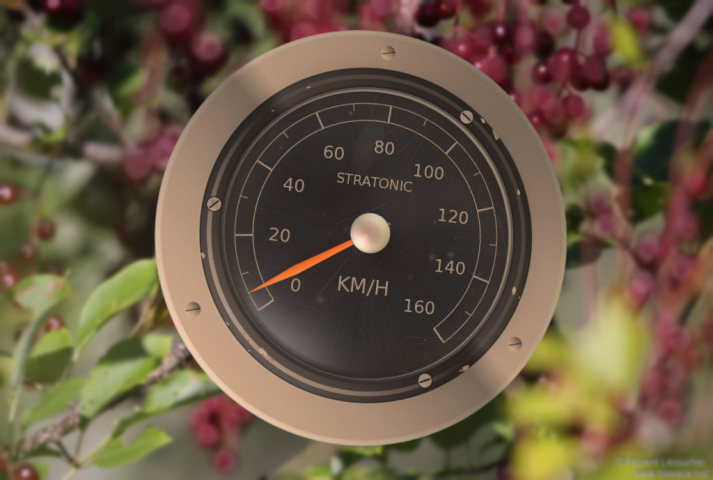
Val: 5 km/h
